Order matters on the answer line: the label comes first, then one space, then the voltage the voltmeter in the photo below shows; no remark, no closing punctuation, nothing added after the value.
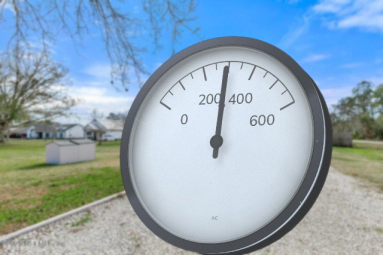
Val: 300 V
